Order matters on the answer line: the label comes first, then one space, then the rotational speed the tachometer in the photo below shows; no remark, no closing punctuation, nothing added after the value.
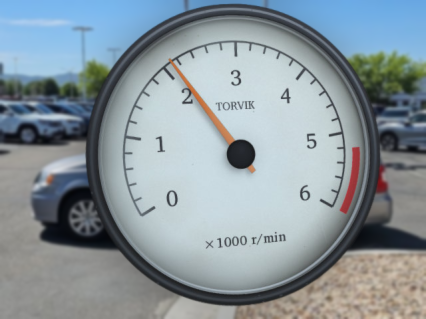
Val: 2100 rpm
